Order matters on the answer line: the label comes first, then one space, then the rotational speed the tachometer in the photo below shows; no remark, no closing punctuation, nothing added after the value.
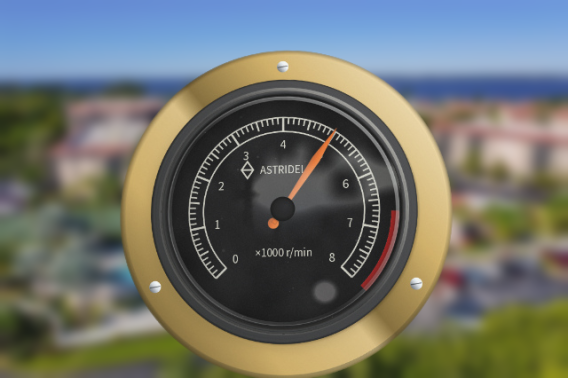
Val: 5000 rpm
